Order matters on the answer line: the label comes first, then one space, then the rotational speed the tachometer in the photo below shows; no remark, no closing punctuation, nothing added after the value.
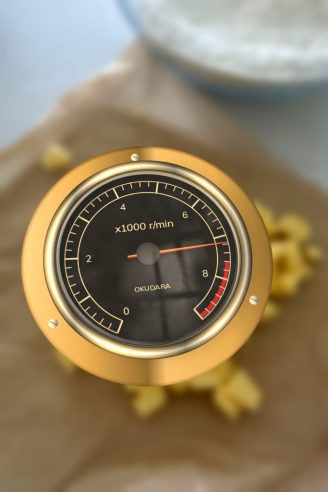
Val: 7200 rpm
